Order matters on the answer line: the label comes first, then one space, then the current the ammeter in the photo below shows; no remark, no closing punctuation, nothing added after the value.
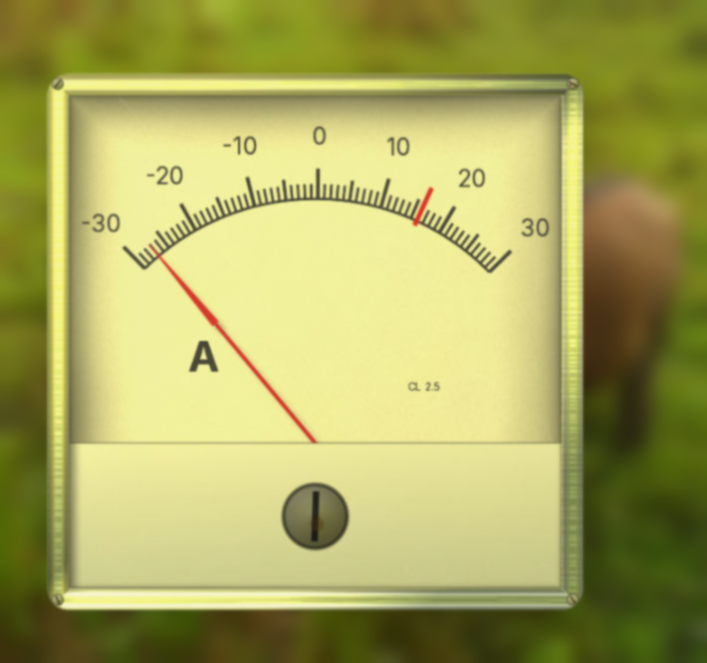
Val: -27 A
